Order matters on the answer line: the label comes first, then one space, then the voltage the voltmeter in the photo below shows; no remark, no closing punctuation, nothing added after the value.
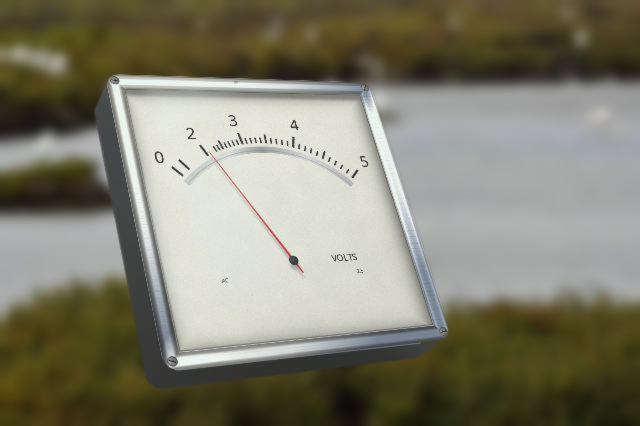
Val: 2 V
